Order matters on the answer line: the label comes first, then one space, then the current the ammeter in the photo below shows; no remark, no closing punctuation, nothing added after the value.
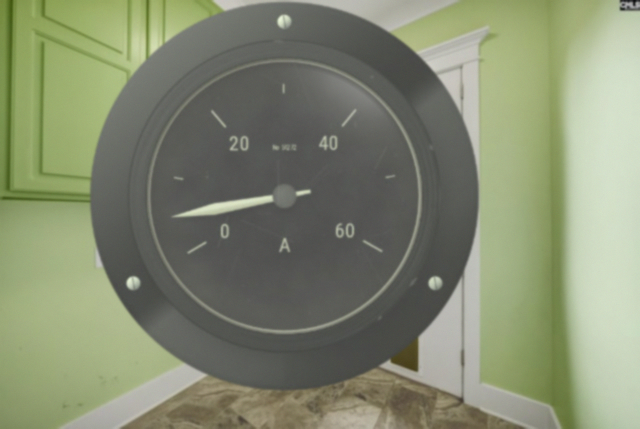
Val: 5 A
